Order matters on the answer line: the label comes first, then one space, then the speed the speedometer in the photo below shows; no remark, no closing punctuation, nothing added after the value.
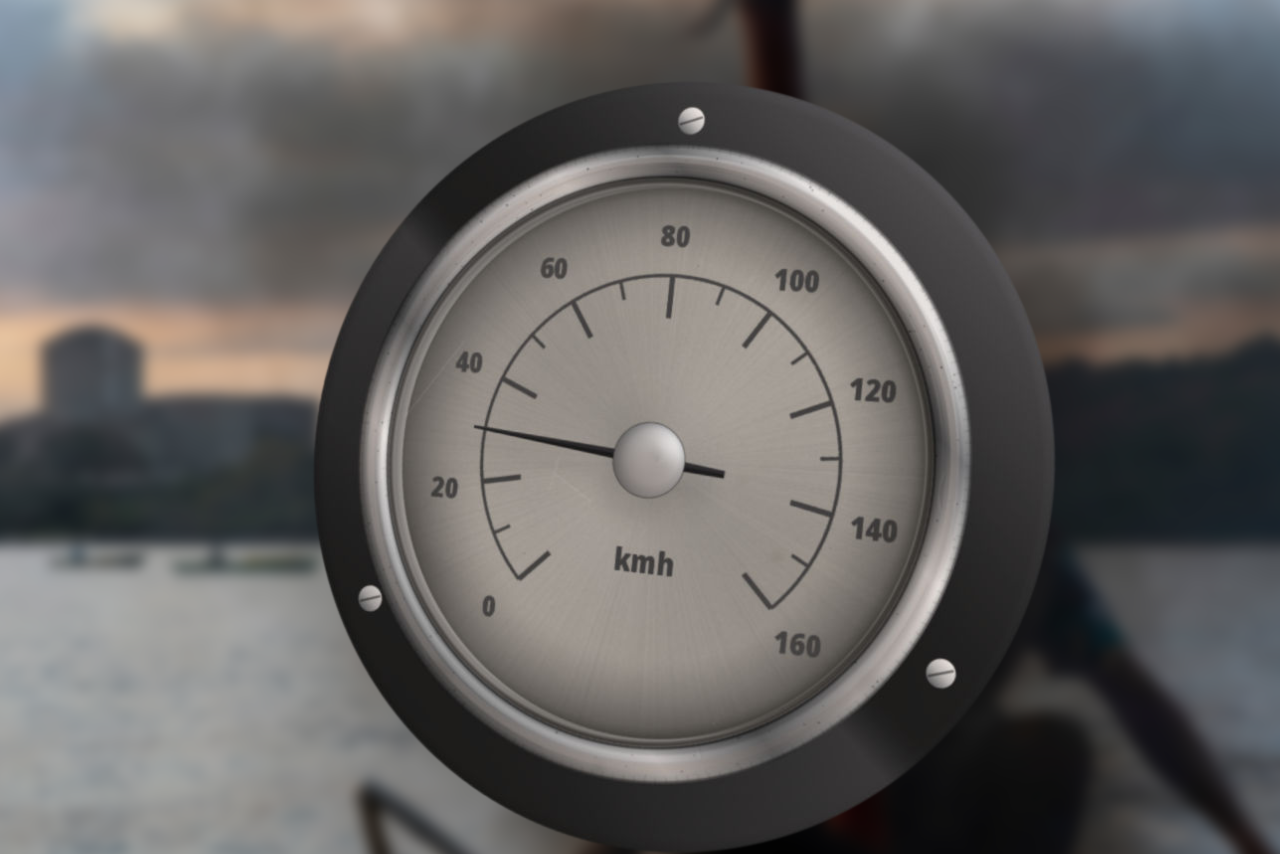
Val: 30 km/h
